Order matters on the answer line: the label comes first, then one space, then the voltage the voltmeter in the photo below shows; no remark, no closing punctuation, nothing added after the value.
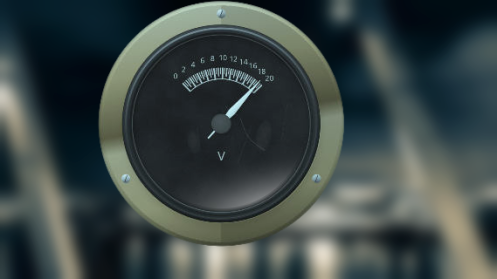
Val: 19 V
